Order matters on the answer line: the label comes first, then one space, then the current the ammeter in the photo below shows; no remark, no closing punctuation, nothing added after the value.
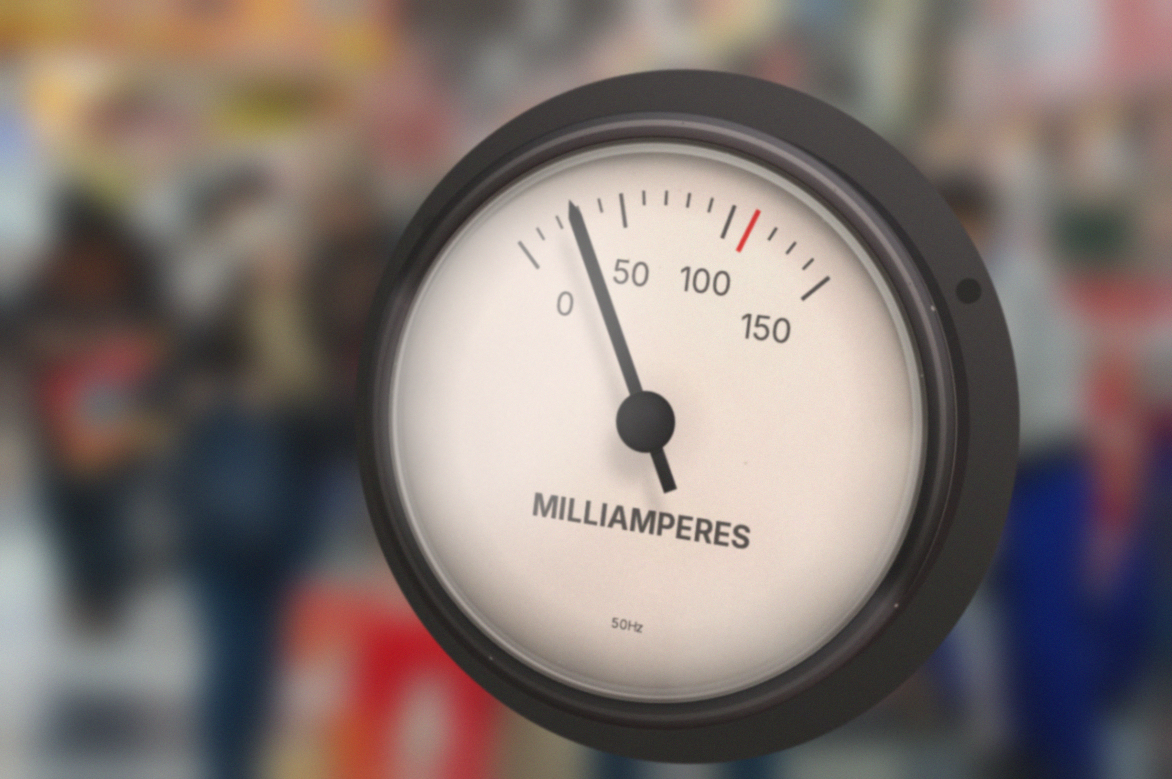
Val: 30 mA
